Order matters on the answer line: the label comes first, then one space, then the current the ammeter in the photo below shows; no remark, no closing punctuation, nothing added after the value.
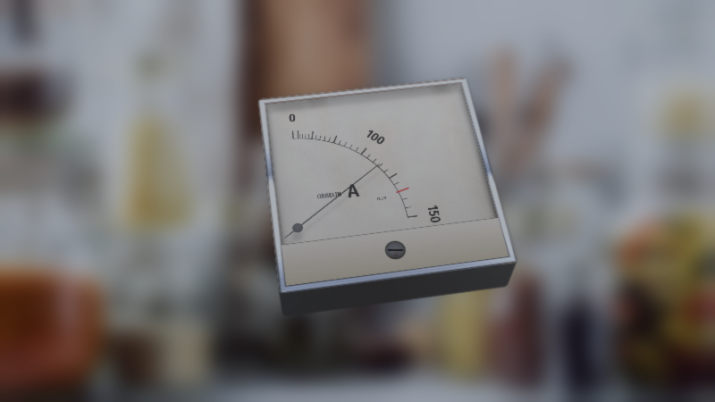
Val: 115 A
